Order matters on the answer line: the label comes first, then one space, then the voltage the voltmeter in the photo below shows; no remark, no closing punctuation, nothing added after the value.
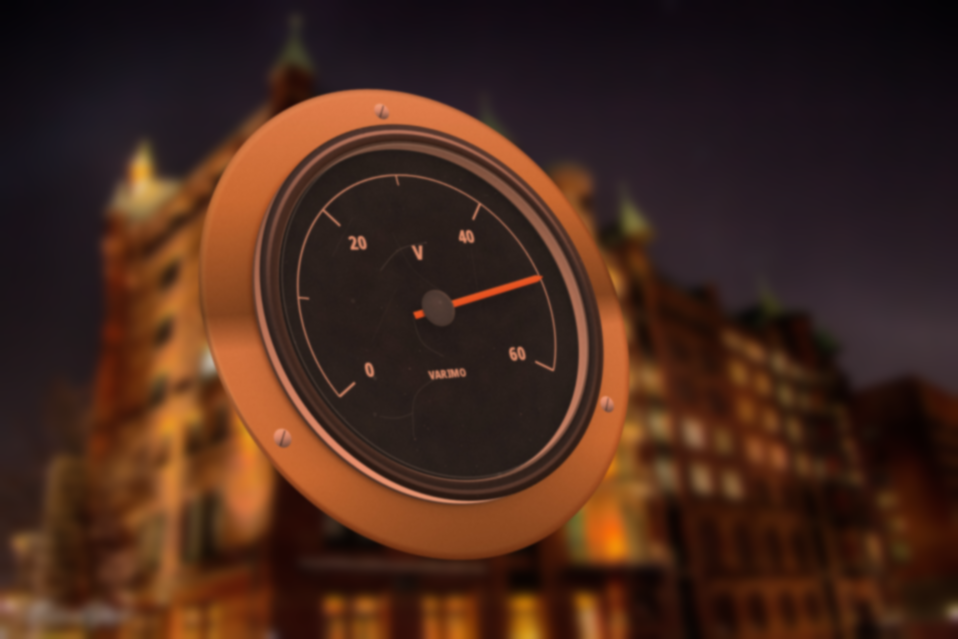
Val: 50 V
